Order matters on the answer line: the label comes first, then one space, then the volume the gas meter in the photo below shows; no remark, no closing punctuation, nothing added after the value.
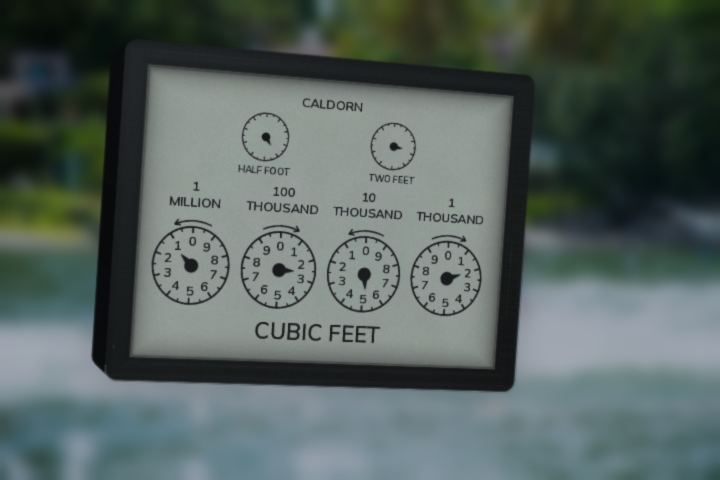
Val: 125200 ft³
